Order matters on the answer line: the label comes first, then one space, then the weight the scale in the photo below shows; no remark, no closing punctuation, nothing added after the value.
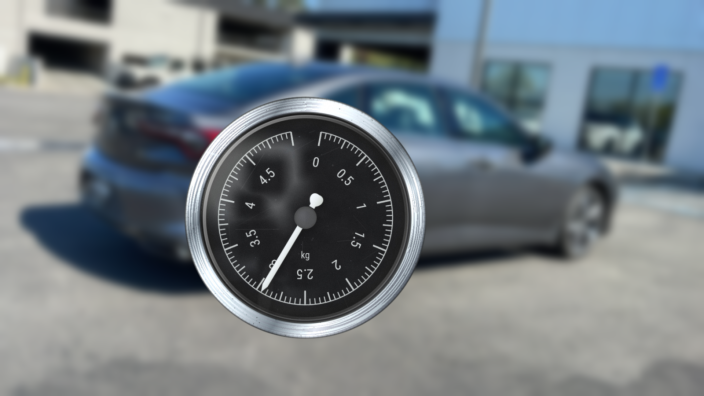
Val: 2.95 kg
